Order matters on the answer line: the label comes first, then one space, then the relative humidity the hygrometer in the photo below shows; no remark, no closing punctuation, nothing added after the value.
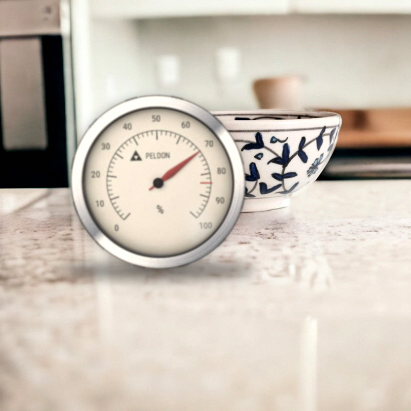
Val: 70 %
